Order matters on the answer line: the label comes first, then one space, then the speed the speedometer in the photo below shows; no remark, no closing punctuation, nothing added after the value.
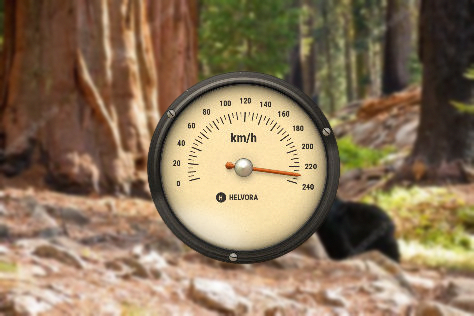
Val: 230 km/h
